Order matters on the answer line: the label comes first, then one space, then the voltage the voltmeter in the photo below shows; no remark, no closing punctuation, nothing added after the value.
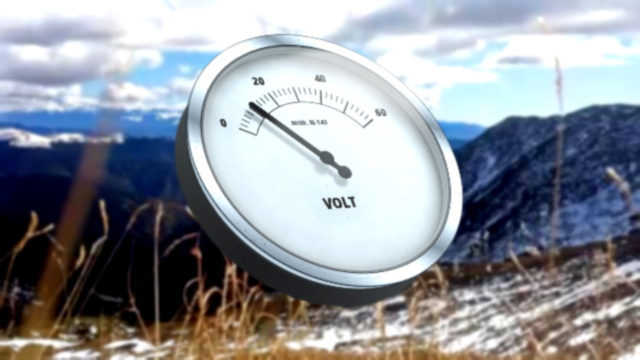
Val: 10 V
